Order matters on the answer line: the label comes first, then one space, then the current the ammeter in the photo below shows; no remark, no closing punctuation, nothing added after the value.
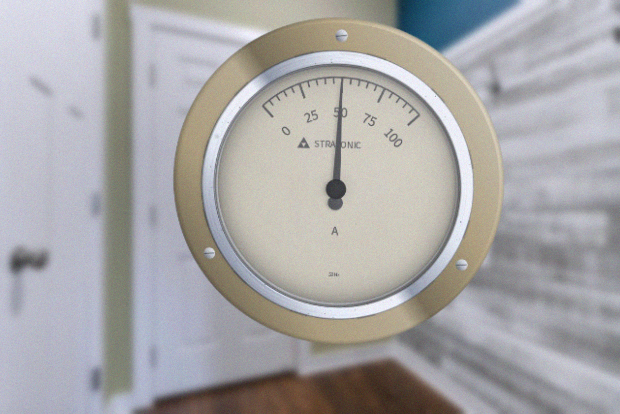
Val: 50 A
